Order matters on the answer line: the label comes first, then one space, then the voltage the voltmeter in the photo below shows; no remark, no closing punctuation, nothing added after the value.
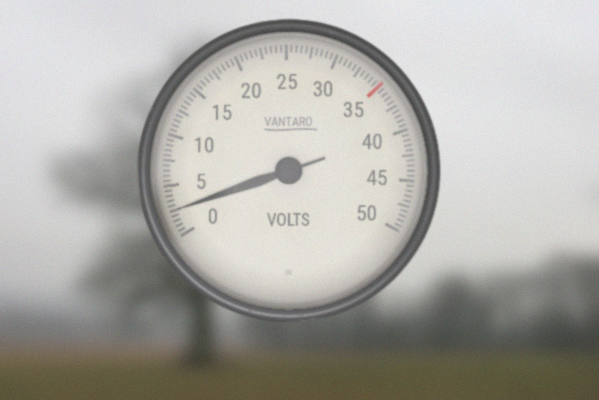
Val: 2.5 V
